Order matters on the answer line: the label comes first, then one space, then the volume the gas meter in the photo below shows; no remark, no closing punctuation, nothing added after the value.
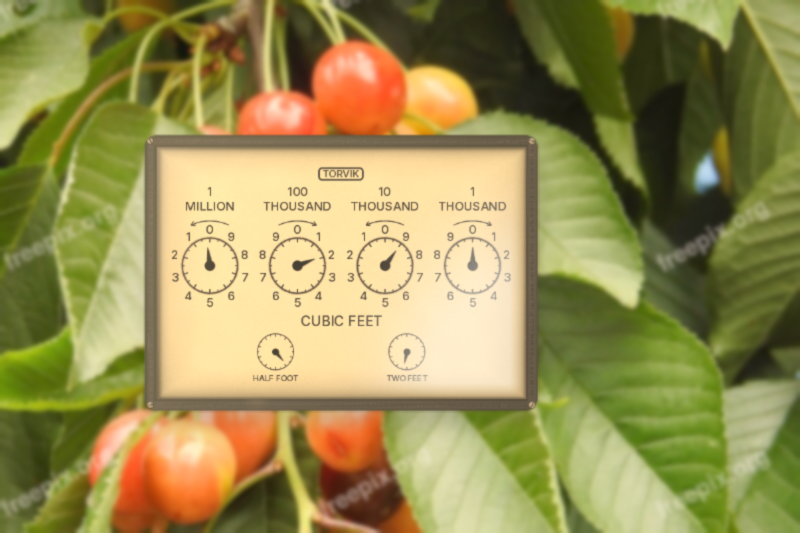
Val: 19000 ft³
